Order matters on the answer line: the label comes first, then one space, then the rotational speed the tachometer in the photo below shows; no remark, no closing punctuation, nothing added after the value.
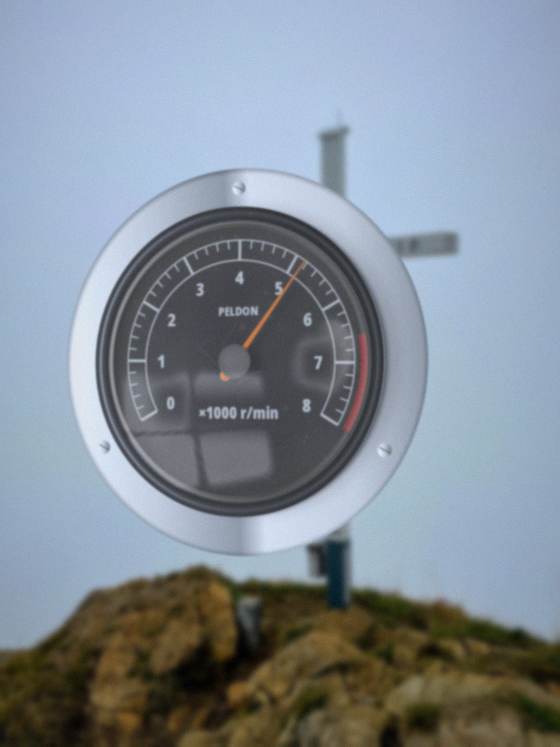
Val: 5200 rpm
